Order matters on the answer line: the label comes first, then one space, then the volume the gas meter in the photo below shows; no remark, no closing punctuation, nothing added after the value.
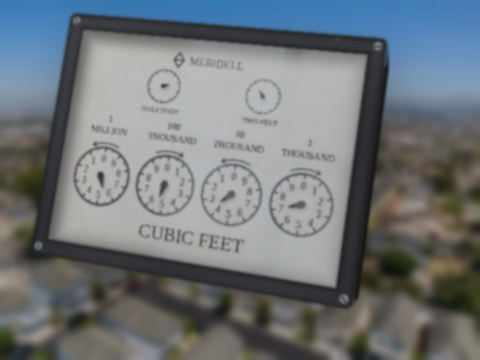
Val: 553700 ft³
